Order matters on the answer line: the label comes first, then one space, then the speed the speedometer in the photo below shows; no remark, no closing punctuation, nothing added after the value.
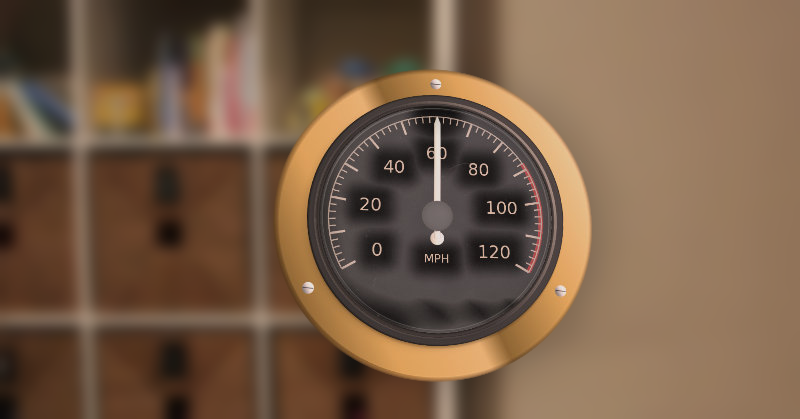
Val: 60 mph
